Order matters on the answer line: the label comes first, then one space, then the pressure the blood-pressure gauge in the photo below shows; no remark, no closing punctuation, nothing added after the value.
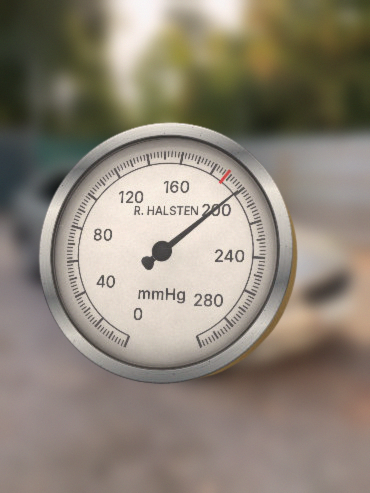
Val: 200 mmHg
